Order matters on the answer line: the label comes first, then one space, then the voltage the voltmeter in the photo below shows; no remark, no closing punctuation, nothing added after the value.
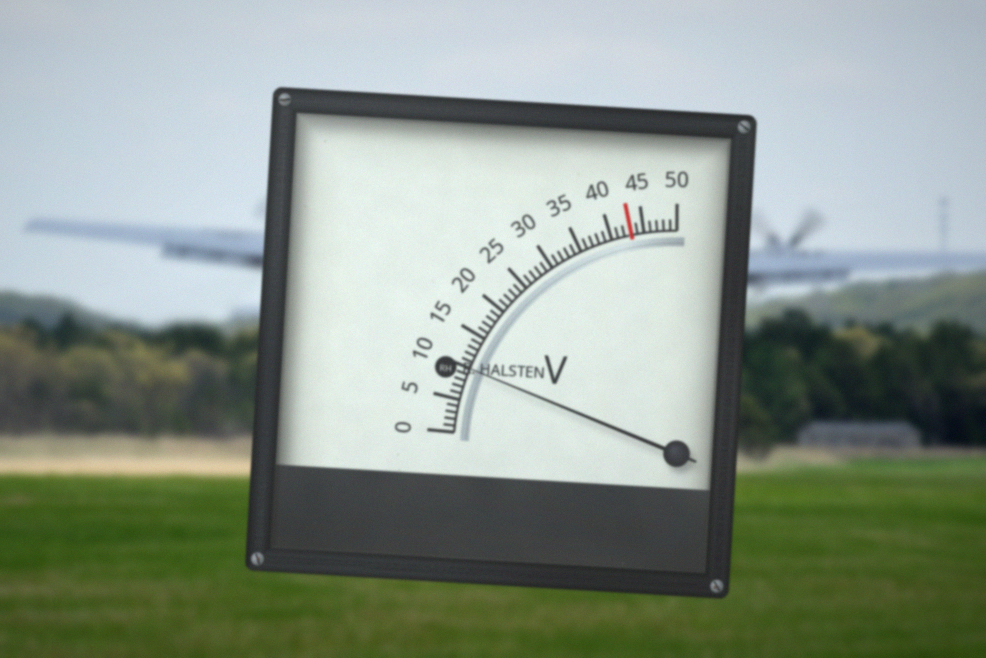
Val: 10 V
